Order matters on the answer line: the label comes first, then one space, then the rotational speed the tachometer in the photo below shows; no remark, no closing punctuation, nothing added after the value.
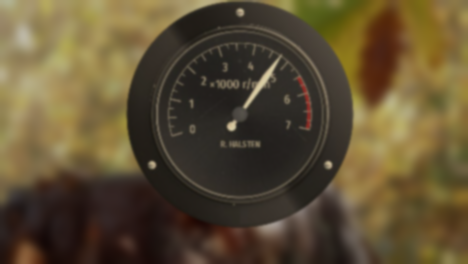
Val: 4750 rpm
